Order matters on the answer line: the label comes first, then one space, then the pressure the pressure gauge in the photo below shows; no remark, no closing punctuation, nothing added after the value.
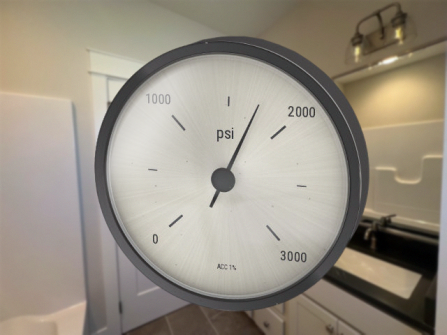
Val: 1750 psi
